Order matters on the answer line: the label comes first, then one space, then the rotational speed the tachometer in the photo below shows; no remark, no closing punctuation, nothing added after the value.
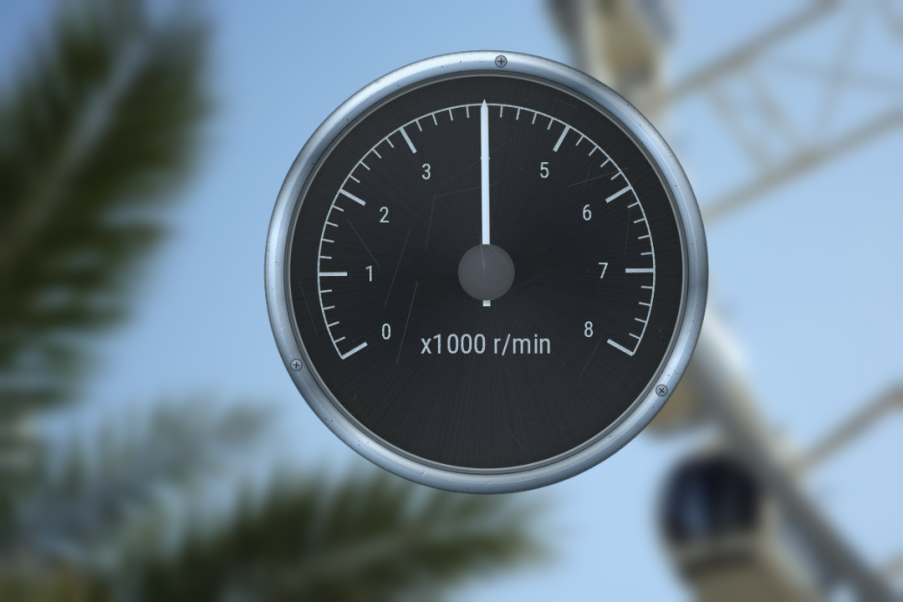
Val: 4000 rpm
